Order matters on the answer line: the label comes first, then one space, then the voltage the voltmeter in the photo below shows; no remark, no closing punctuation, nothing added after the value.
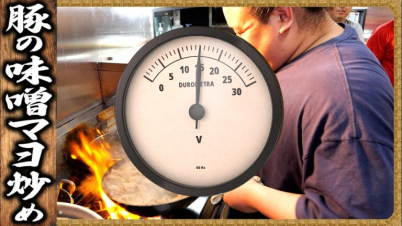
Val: 15 V
